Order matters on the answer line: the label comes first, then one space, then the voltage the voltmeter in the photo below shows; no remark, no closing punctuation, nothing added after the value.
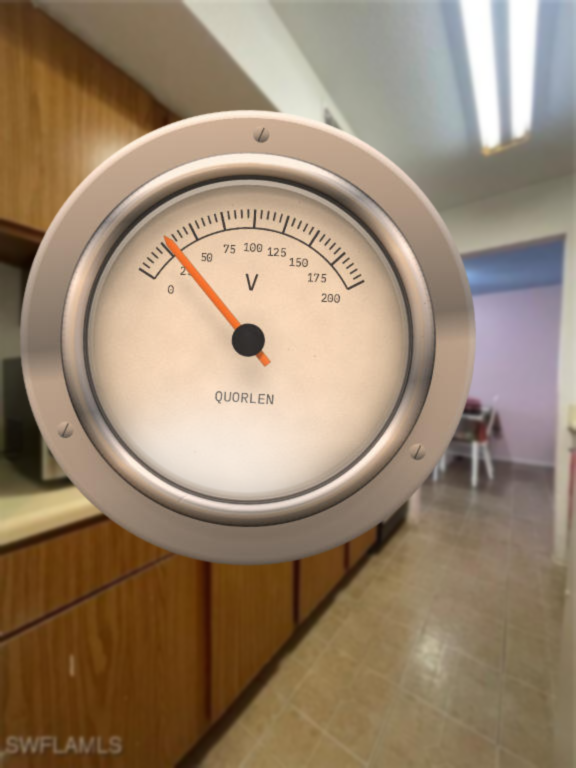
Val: 30 V
